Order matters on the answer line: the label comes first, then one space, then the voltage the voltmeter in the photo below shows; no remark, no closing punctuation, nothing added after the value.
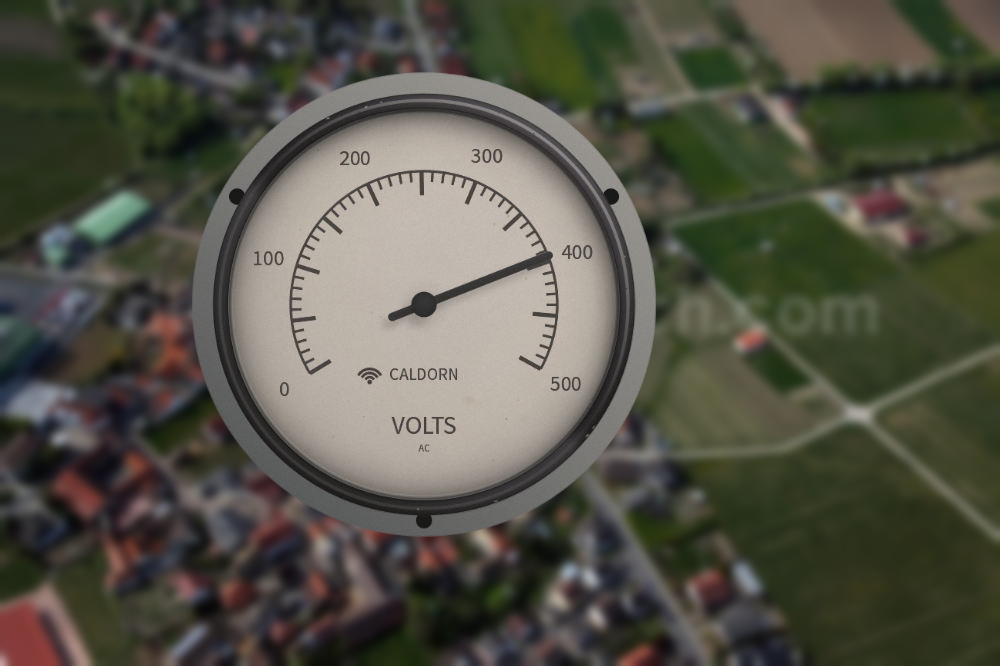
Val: 395 V
